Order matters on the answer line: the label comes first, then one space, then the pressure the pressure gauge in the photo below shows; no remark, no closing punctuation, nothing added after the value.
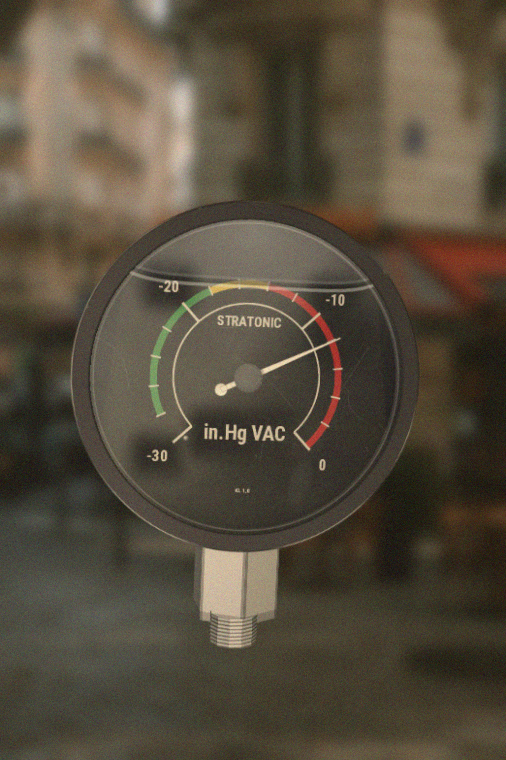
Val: -8 inHg
